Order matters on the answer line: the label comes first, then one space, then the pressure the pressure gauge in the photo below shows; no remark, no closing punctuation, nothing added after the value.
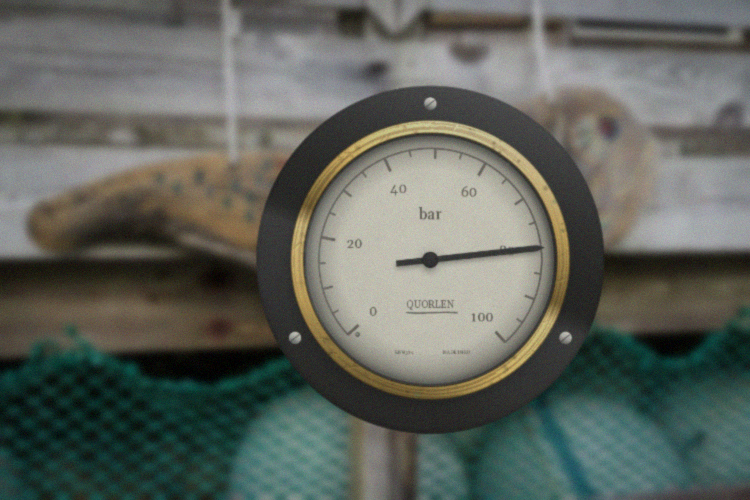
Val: 80 bar
